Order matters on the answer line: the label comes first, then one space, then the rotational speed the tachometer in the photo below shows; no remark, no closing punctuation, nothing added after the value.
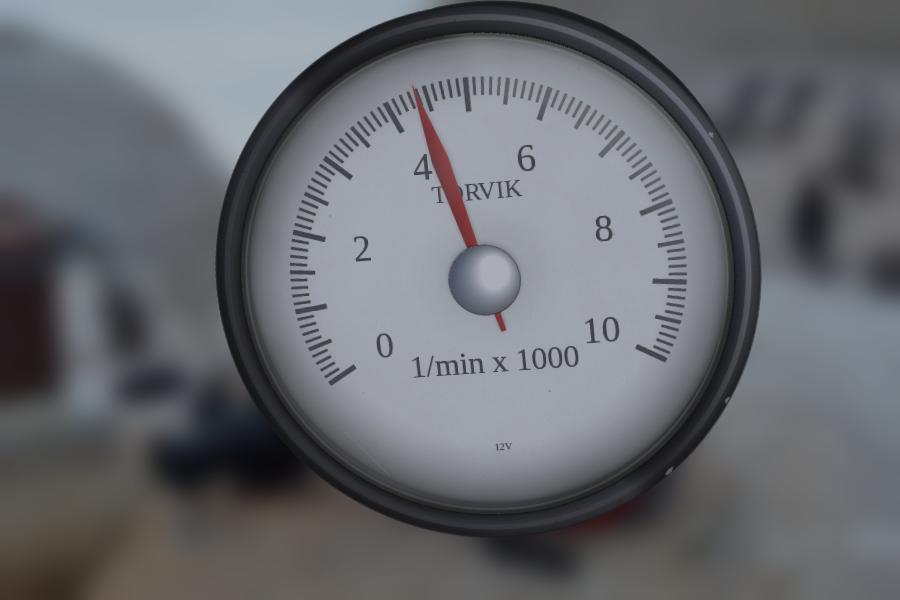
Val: 4400 rpm
